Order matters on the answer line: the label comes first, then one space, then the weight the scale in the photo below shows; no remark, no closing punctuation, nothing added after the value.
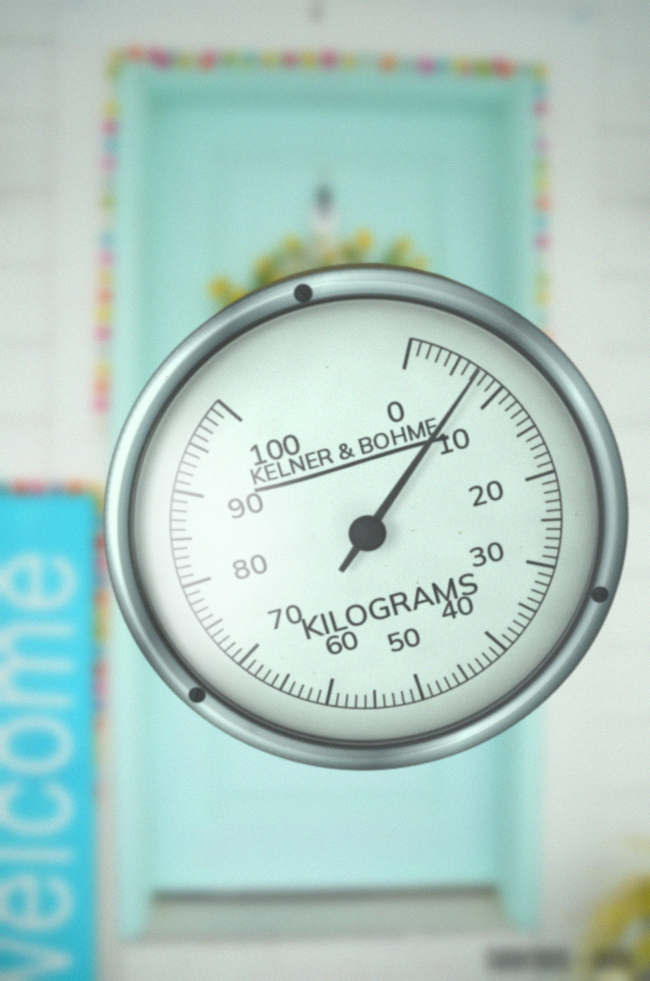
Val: 7 kg
